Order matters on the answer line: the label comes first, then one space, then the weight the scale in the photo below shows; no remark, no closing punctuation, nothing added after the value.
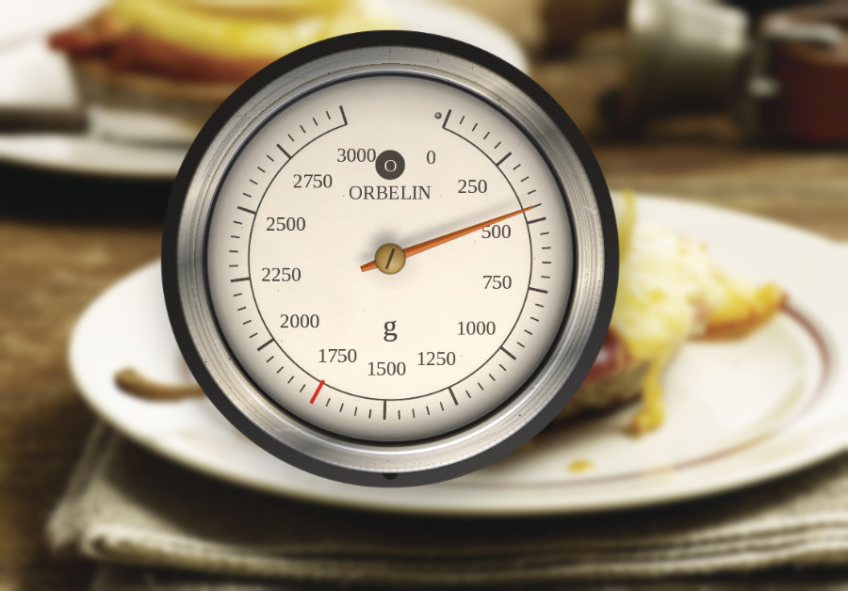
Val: 450 g
